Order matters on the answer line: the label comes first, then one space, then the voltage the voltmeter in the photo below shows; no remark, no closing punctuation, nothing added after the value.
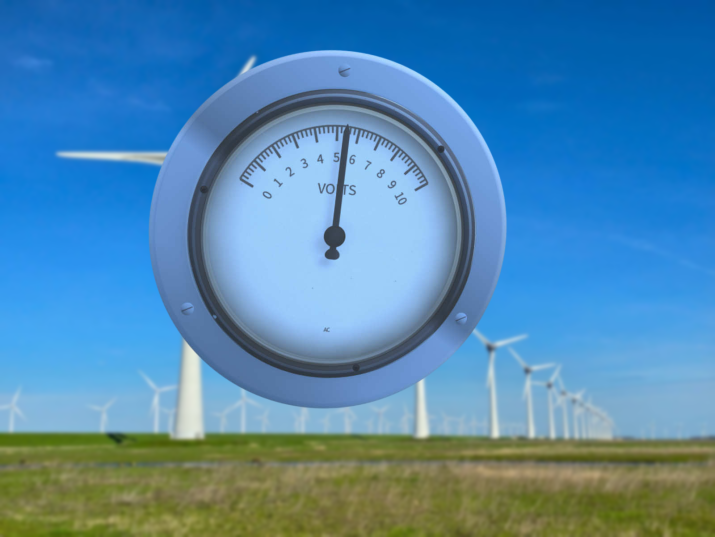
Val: 5.4 V
